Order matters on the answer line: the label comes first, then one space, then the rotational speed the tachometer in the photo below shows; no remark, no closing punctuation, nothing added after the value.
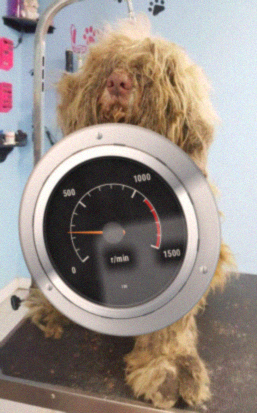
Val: 250 rpm
